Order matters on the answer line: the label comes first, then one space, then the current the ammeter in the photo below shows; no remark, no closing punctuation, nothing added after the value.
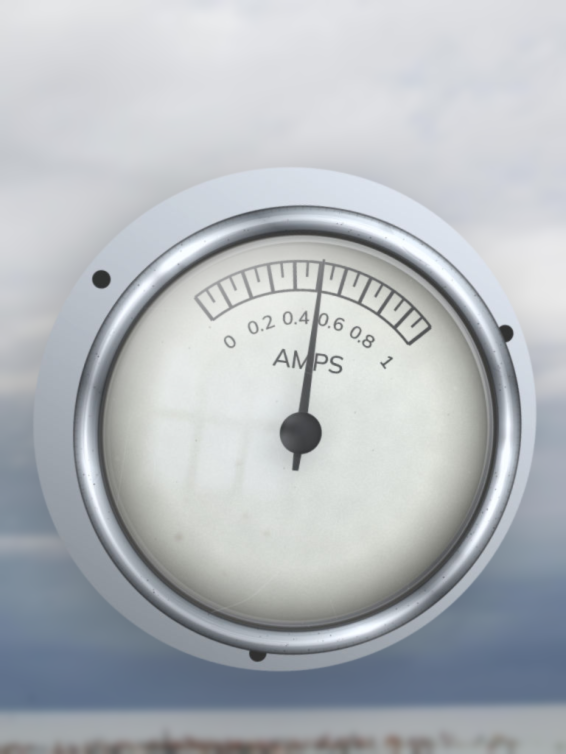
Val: 0.5 A
